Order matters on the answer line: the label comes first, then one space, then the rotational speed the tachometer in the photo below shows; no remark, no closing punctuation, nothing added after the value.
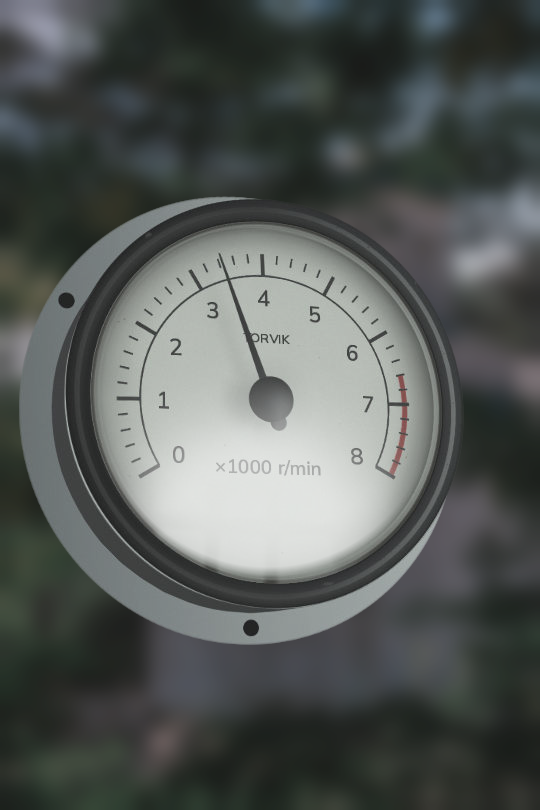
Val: 3400 rpm
